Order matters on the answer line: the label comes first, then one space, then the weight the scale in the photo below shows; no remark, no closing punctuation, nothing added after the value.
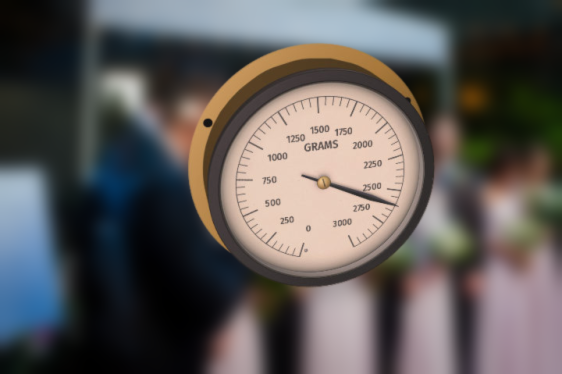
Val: 2600 g
